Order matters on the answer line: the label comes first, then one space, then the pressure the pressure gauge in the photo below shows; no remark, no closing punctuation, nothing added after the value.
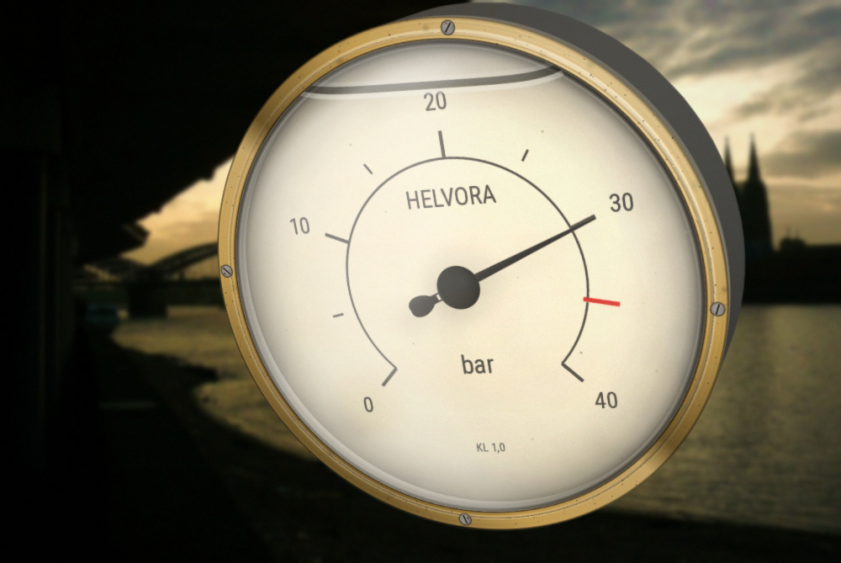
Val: 30 bar
